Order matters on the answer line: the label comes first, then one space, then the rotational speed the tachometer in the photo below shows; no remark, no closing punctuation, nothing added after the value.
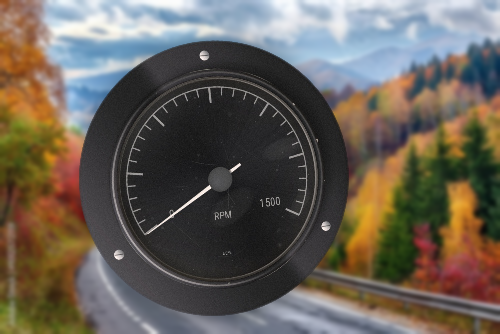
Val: 0 rpm
